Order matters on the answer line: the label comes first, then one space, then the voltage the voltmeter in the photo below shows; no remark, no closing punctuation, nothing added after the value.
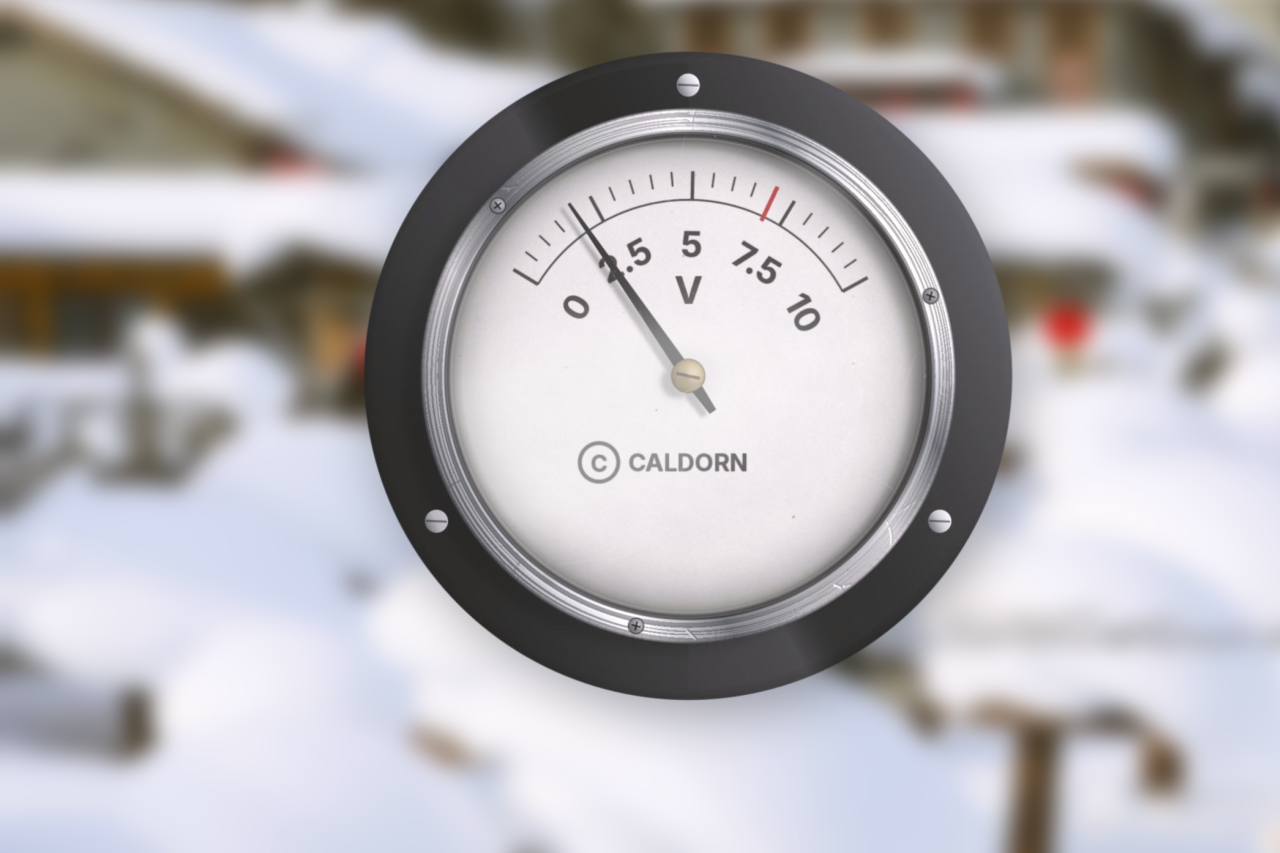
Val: 2 V
